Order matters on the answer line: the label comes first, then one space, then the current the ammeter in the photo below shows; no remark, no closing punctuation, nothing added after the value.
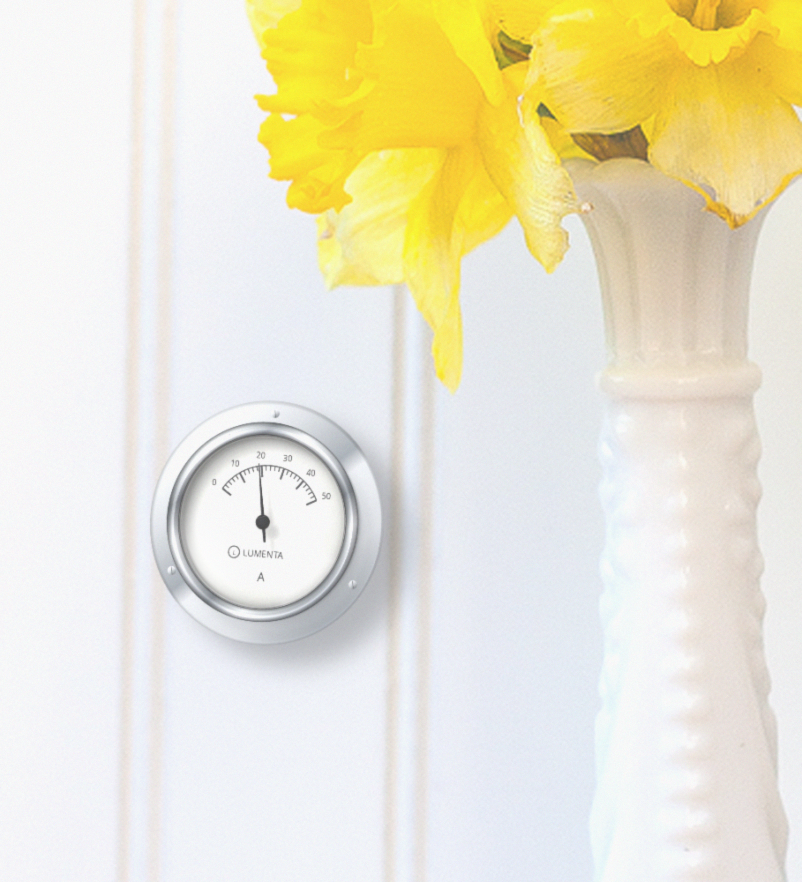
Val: 20 A
